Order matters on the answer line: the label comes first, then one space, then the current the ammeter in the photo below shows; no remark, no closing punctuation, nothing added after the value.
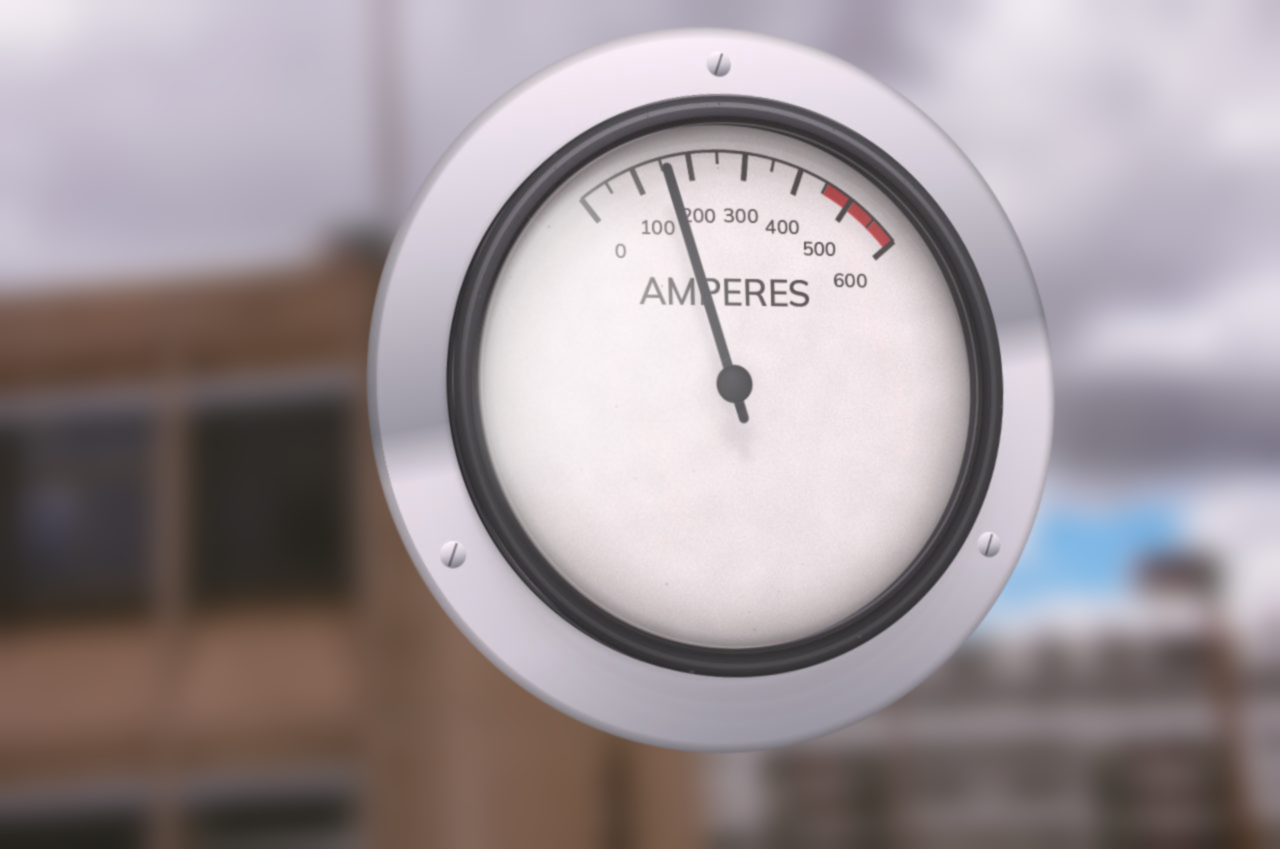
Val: 150 A
